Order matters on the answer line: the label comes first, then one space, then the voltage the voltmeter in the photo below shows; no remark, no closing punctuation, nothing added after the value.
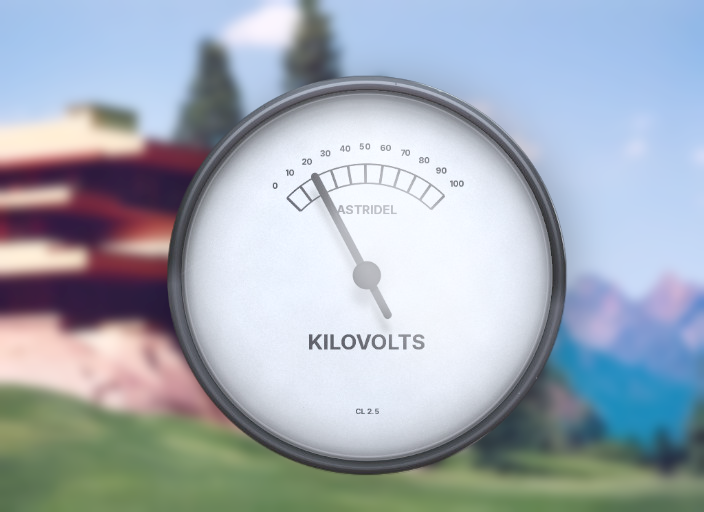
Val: 20 kV
